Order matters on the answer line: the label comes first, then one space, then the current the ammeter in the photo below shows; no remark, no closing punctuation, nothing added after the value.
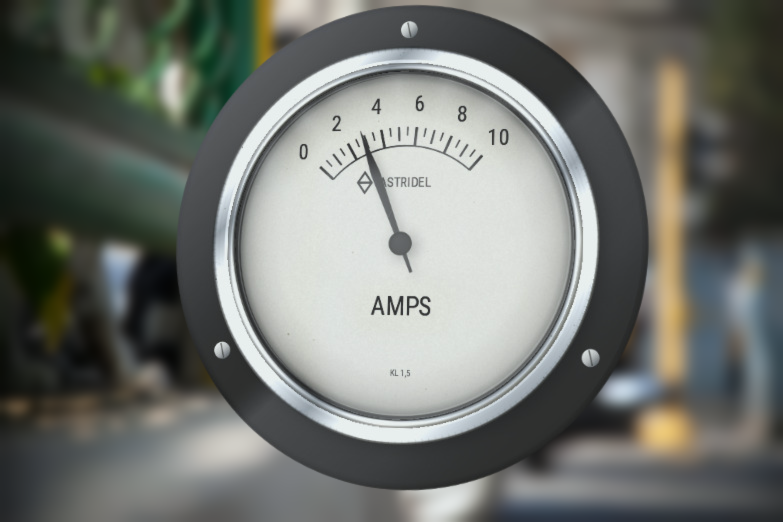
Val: 3 A
